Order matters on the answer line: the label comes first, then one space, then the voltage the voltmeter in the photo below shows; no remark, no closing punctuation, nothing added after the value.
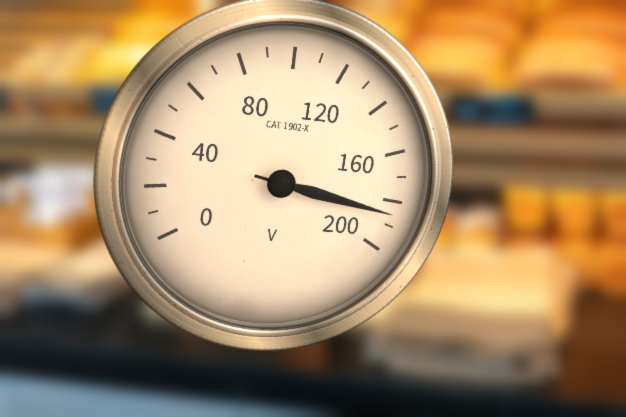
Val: 185 V
